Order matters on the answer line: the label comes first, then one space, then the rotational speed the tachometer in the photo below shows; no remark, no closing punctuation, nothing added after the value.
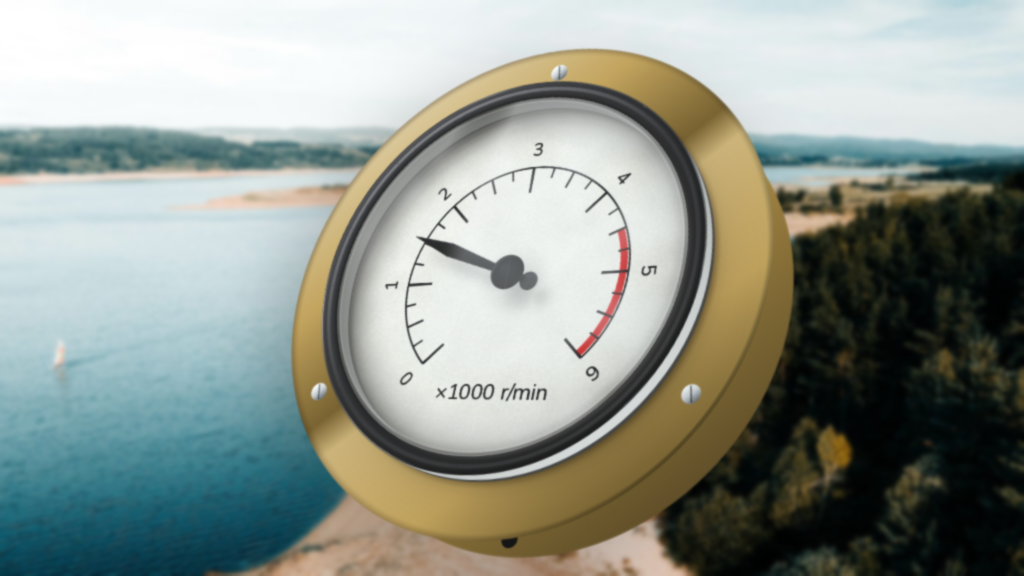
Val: 1500 rpm
